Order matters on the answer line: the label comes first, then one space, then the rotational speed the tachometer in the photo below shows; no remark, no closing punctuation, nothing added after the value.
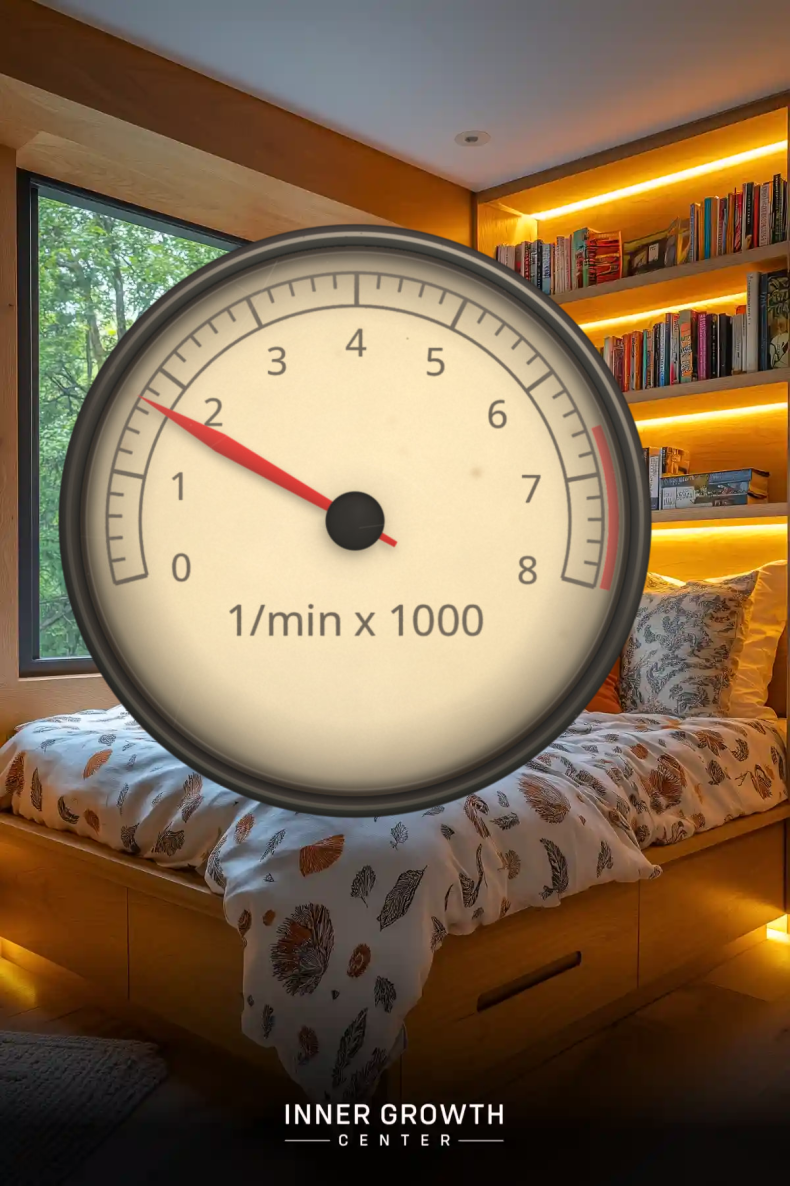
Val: 1700 rpm
